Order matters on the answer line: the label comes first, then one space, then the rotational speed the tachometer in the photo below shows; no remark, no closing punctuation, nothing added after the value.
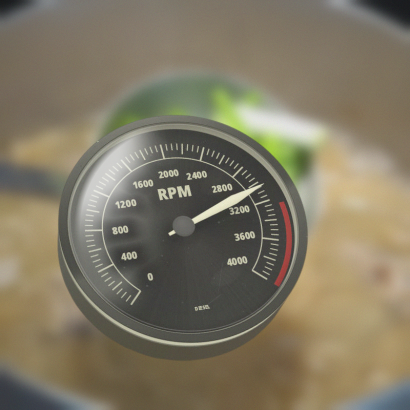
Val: 3050 rpm
